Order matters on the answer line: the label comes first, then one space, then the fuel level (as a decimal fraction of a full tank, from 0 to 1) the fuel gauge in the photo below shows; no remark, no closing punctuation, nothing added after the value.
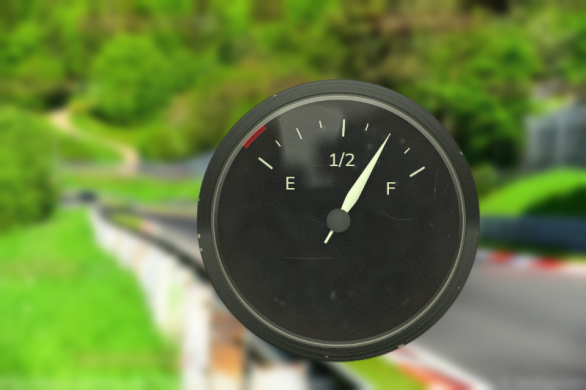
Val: 0.75
